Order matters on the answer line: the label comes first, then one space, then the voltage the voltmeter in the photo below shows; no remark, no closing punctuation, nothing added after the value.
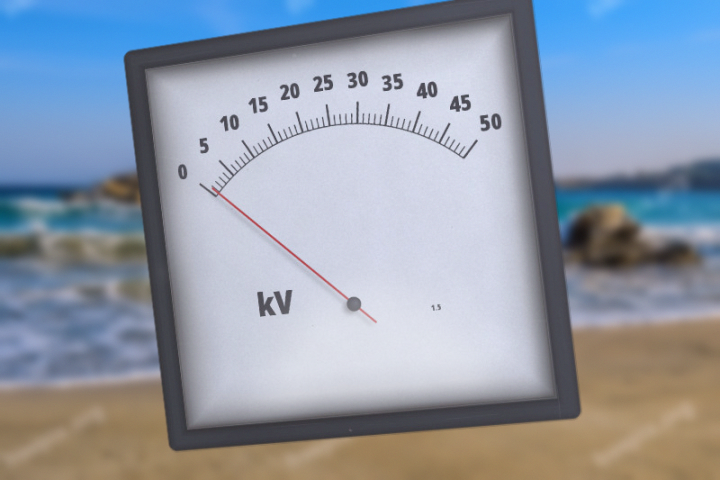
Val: 1 kV
